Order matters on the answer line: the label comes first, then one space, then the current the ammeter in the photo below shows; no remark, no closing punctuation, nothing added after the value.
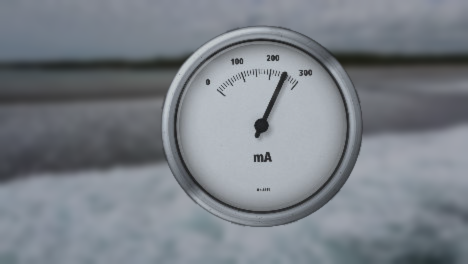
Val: 250 mA
